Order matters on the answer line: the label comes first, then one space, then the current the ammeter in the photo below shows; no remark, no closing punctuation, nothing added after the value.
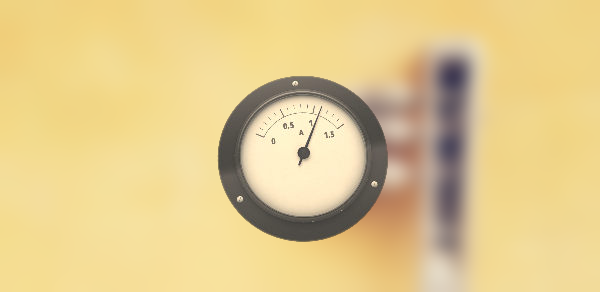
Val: 1.1 A
